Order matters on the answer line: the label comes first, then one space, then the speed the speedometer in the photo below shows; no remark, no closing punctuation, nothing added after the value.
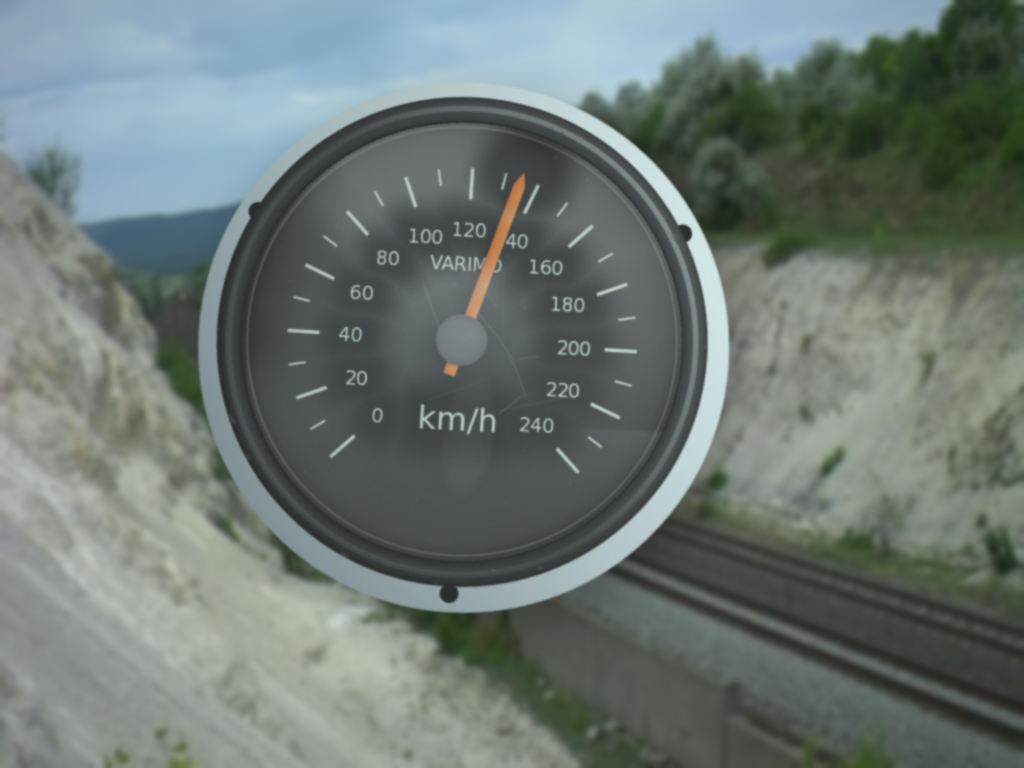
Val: 135 km/h
